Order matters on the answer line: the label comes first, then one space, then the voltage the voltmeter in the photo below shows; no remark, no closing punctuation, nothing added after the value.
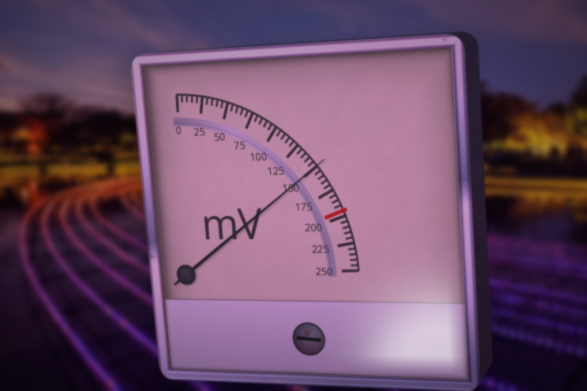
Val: 150 mV
